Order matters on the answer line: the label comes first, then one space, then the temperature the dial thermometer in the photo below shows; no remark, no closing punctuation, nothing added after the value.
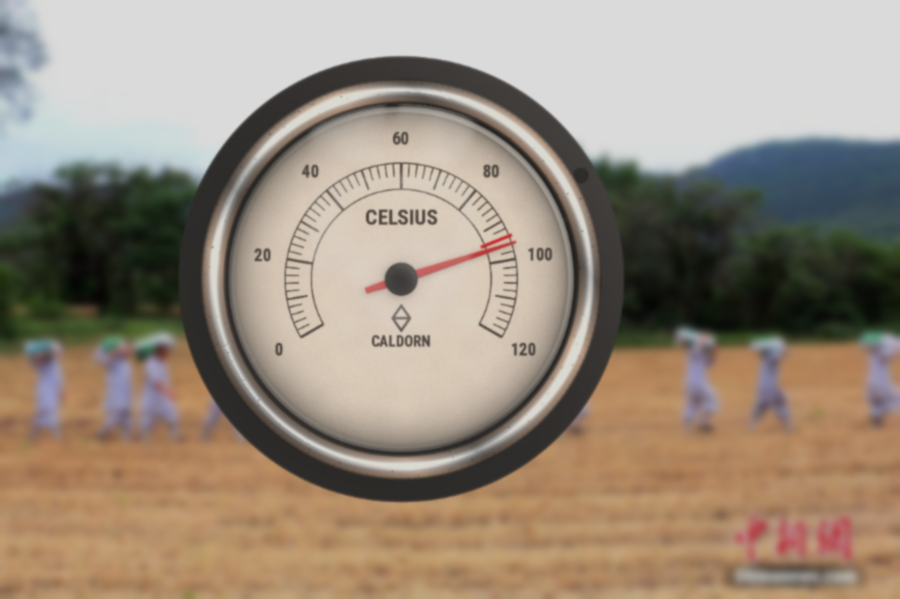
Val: 96 °C
